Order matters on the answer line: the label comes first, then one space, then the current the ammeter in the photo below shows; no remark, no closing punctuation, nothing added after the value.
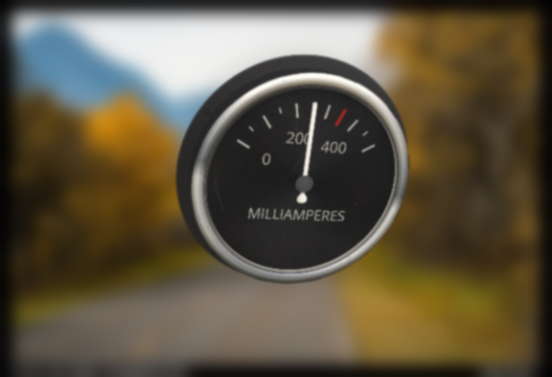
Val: 250 mA
